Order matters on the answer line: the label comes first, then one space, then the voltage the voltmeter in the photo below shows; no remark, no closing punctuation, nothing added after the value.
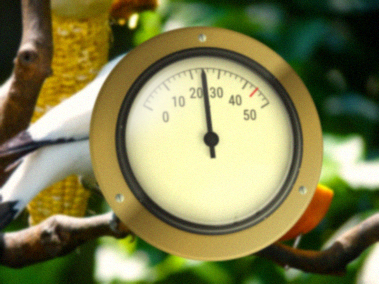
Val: 24 V
